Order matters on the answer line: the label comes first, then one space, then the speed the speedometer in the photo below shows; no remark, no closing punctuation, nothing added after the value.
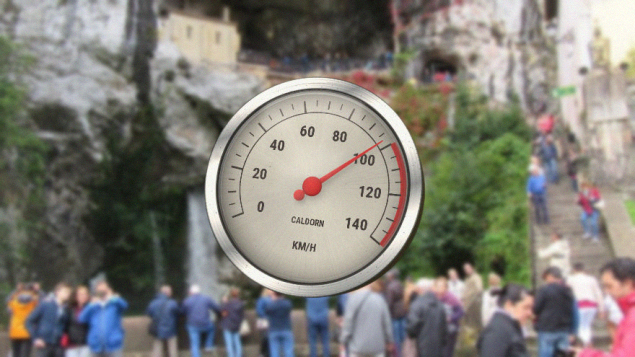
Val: 97.5 km/h
